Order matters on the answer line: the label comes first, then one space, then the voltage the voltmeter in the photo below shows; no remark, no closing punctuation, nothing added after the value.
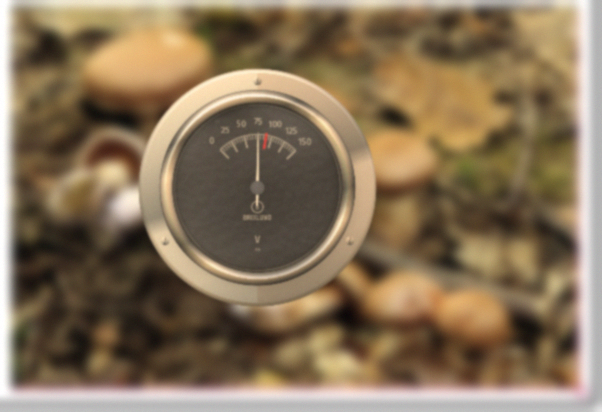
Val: 75 V
